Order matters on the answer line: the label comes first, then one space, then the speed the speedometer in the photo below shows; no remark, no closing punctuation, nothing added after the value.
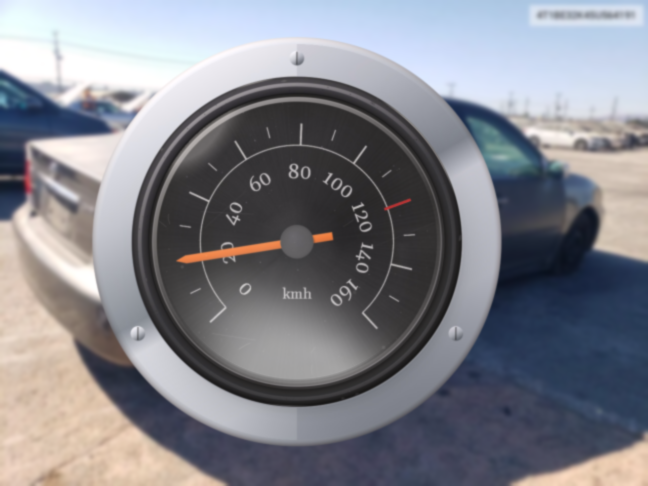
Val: 20 km/h
